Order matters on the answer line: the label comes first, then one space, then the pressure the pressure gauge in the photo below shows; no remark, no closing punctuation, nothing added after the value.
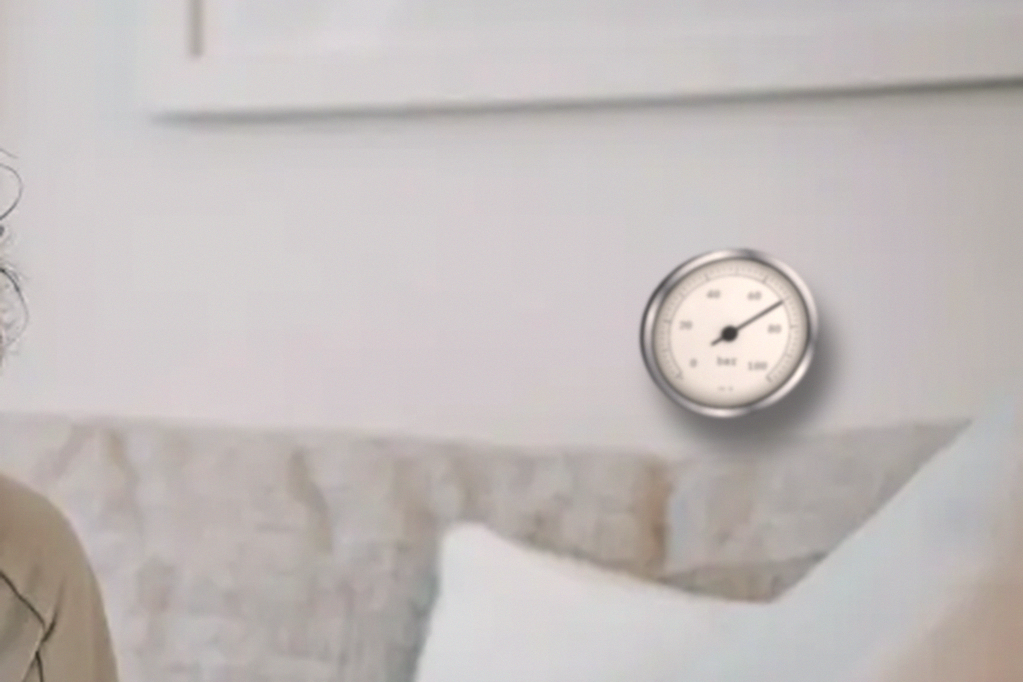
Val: 70 bar
